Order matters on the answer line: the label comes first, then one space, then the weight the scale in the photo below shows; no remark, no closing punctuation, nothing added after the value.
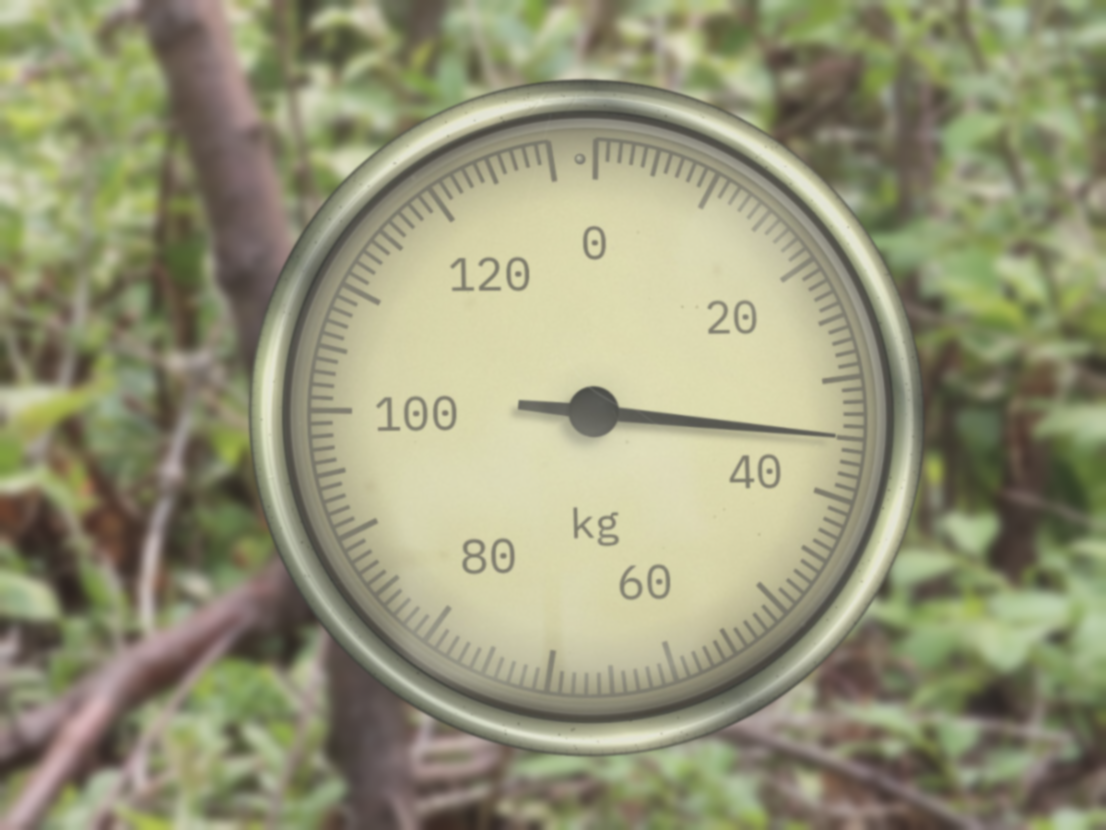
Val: 35 kg
